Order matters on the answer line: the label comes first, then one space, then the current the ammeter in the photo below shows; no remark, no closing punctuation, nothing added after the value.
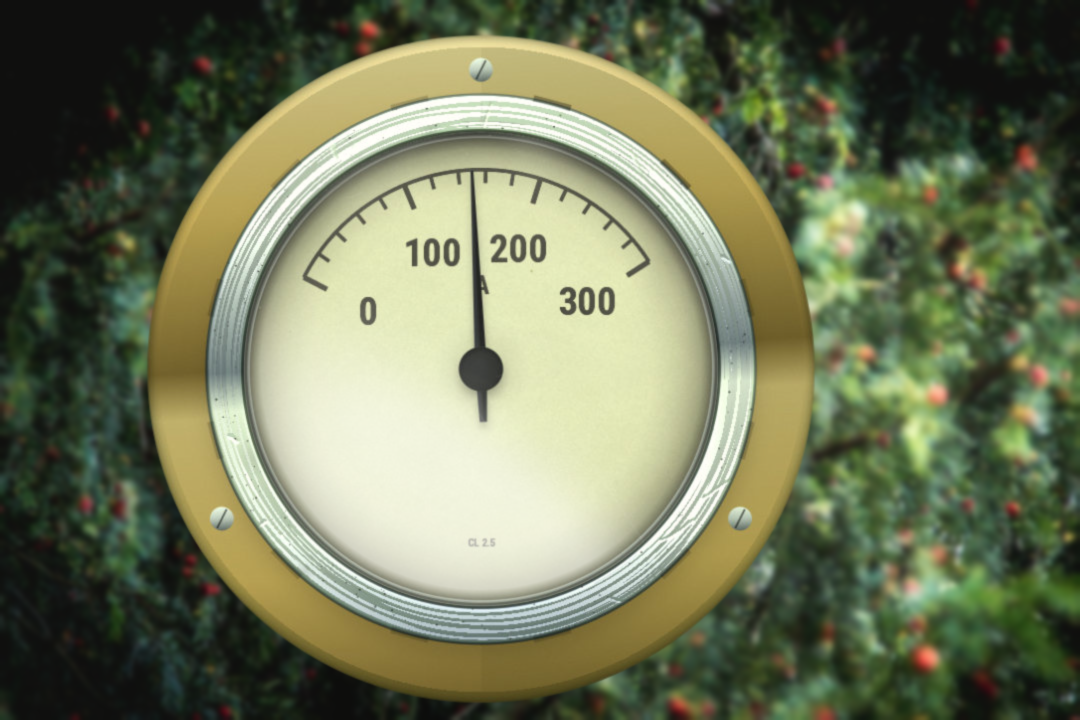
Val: 150 A
